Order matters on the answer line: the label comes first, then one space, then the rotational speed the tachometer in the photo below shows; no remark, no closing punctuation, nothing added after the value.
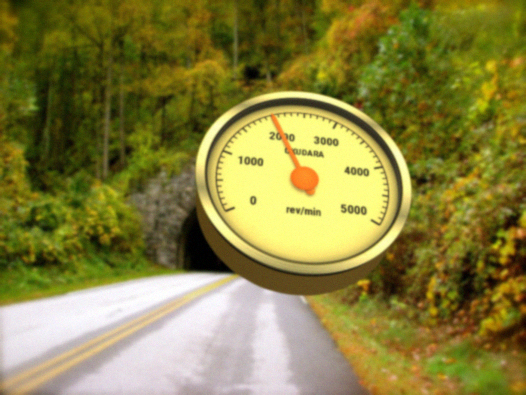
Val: 2000 rpm
